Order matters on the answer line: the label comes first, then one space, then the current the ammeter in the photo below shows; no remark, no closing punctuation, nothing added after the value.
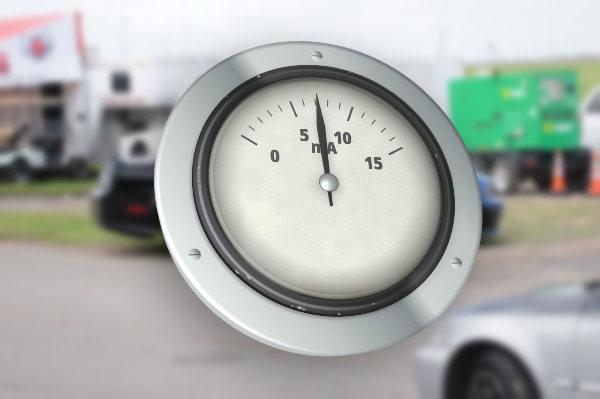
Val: 7 mA
